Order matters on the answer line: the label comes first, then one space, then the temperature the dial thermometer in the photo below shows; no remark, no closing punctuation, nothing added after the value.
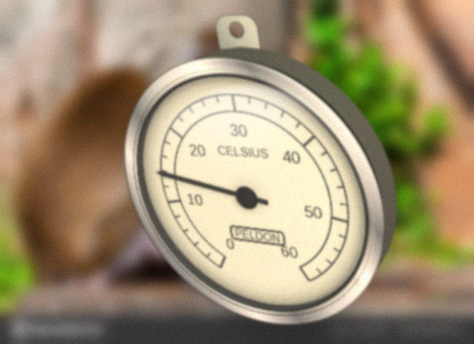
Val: 14 °C
